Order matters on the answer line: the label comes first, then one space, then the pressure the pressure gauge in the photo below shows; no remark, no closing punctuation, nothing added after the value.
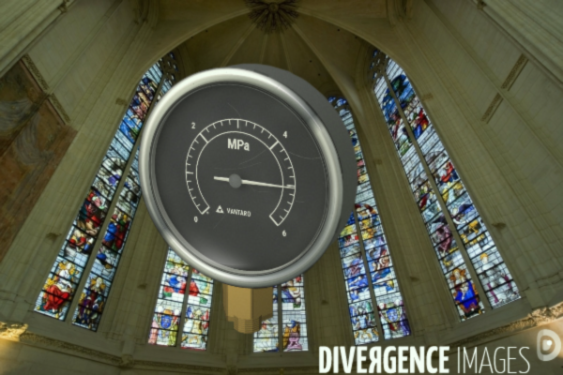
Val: 5 MPa
